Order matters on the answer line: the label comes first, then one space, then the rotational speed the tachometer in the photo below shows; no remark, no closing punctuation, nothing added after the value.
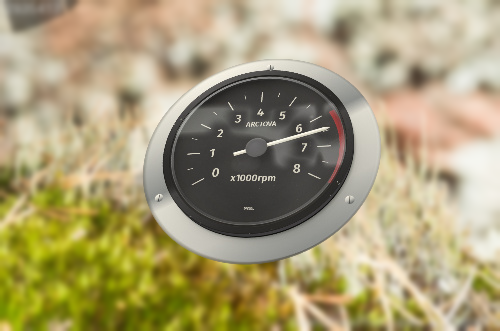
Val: 6500 rpm
